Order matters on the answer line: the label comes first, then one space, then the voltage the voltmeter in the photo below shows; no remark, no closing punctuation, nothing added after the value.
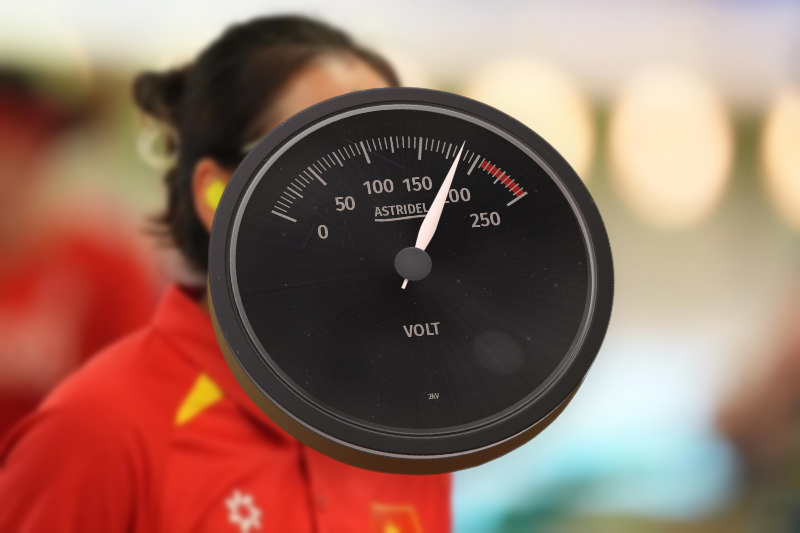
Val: 185 V
